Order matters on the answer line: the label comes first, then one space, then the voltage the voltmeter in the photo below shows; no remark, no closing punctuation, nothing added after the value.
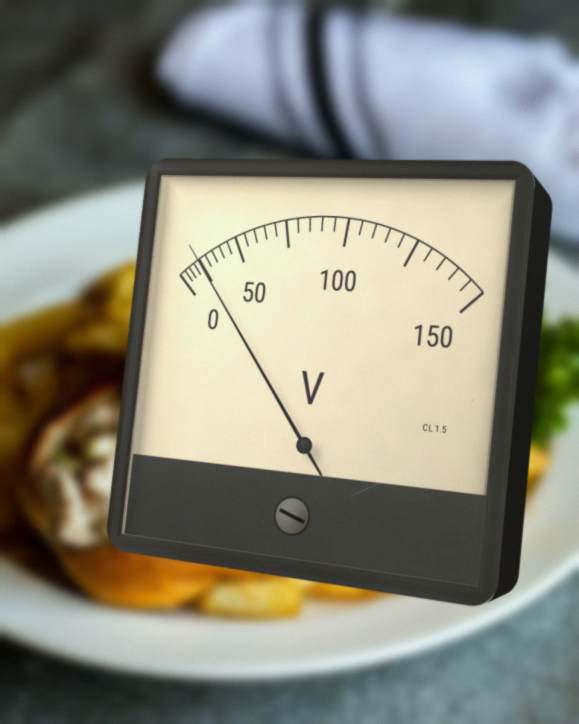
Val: 25 V
